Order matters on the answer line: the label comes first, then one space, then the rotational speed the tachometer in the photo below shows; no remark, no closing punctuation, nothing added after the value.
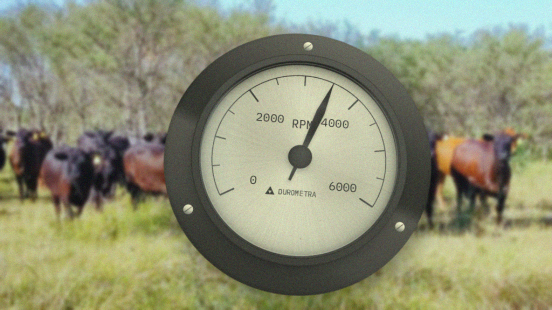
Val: 3500 rpm
